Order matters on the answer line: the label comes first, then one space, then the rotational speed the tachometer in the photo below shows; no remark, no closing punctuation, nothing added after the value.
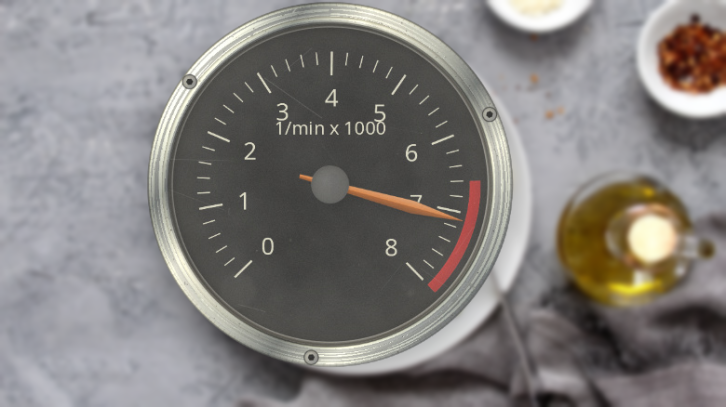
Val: 7100 rpm
